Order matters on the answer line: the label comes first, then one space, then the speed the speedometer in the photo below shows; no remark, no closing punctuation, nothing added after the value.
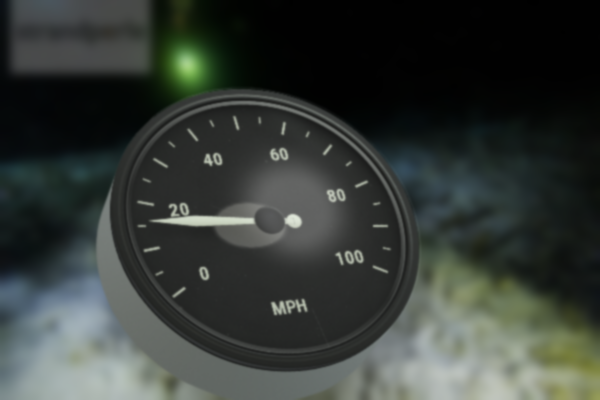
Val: 15 mph
